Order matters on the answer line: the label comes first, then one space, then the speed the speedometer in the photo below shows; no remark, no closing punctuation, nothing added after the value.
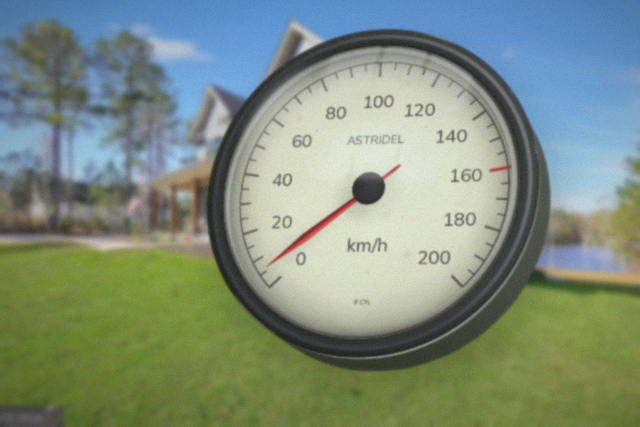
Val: 5 km/h
